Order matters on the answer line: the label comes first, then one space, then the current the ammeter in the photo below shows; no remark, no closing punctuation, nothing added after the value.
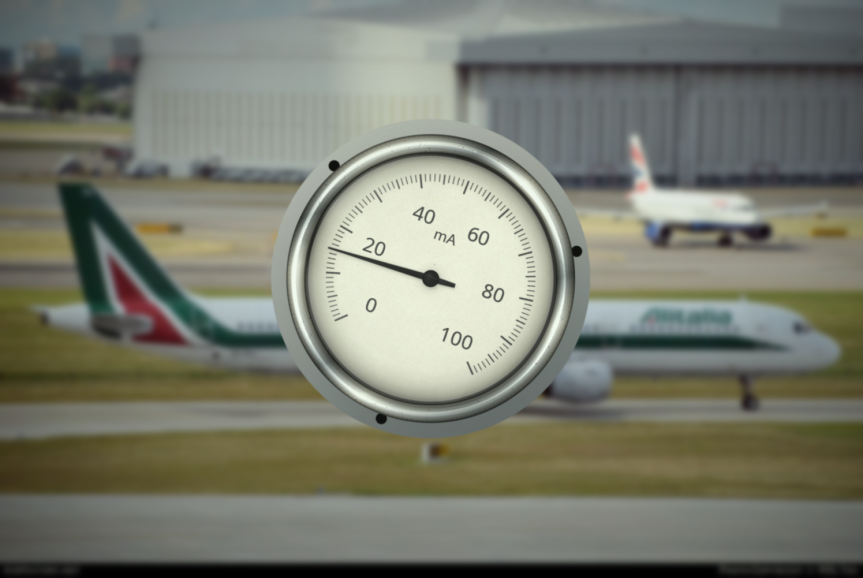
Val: 15 mA
